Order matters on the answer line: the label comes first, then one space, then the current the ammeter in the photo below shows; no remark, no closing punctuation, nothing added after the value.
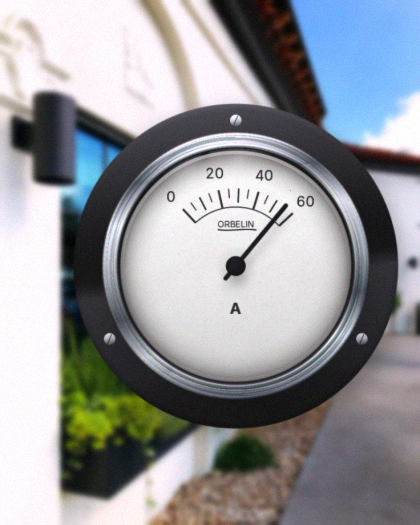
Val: 55 A
